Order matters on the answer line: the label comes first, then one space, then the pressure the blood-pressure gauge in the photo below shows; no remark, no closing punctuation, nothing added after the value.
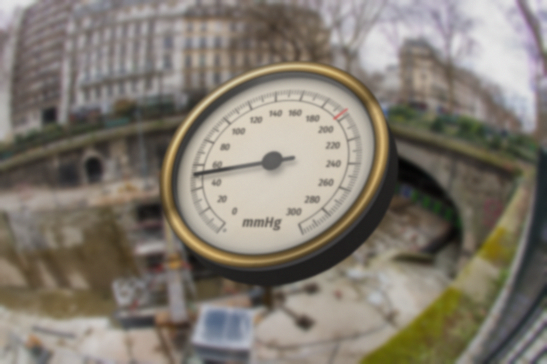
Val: 50 mmHg
